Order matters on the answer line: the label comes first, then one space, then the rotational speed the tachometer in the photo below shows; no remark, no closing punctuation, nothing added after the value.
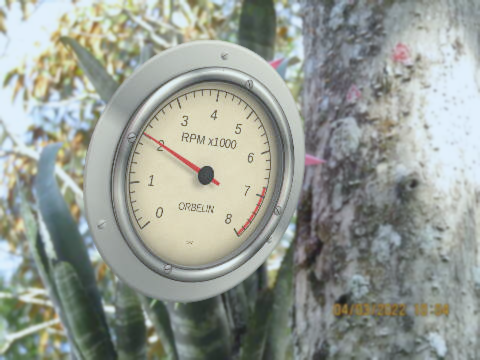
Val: 2000 rpm
